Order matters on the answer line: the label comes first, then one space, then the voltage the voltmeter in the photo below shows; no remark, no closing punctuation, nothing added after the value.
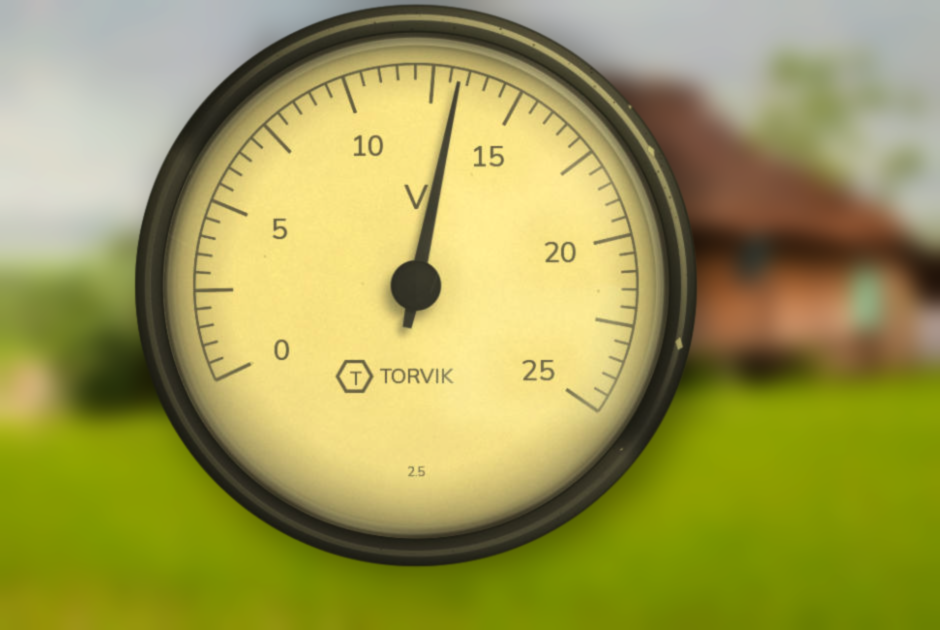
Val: 13.25 V
